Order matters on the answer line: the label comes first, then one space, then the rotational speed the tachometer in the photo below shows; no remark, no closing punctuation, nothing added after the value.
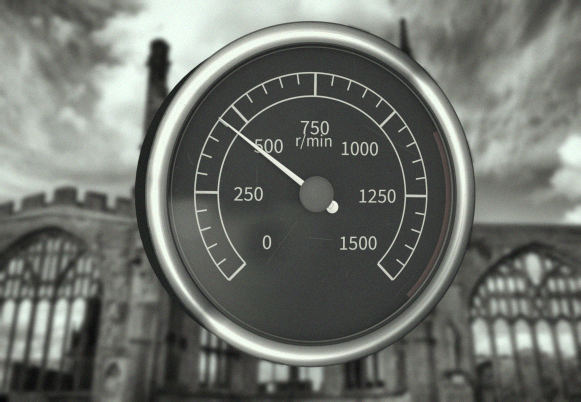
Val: 450 rpm
